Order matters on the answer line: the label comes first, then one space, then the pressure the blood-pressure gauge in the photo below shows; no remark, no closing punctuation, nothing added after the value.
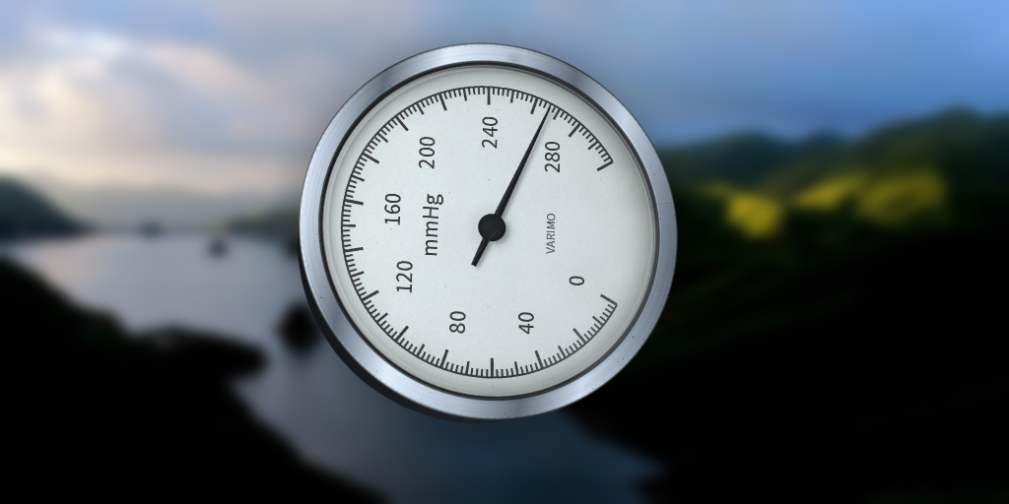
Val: 266 mmHg
